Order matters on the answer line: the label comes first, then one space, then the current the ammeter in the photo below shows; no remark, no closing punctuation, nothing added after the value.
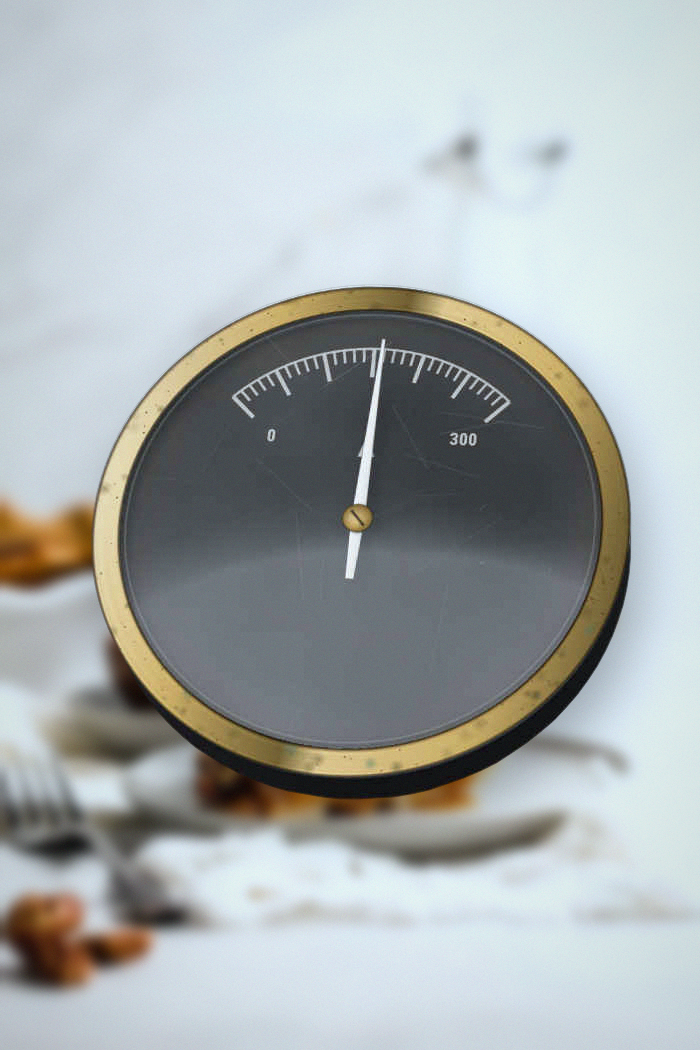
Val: 160 A
